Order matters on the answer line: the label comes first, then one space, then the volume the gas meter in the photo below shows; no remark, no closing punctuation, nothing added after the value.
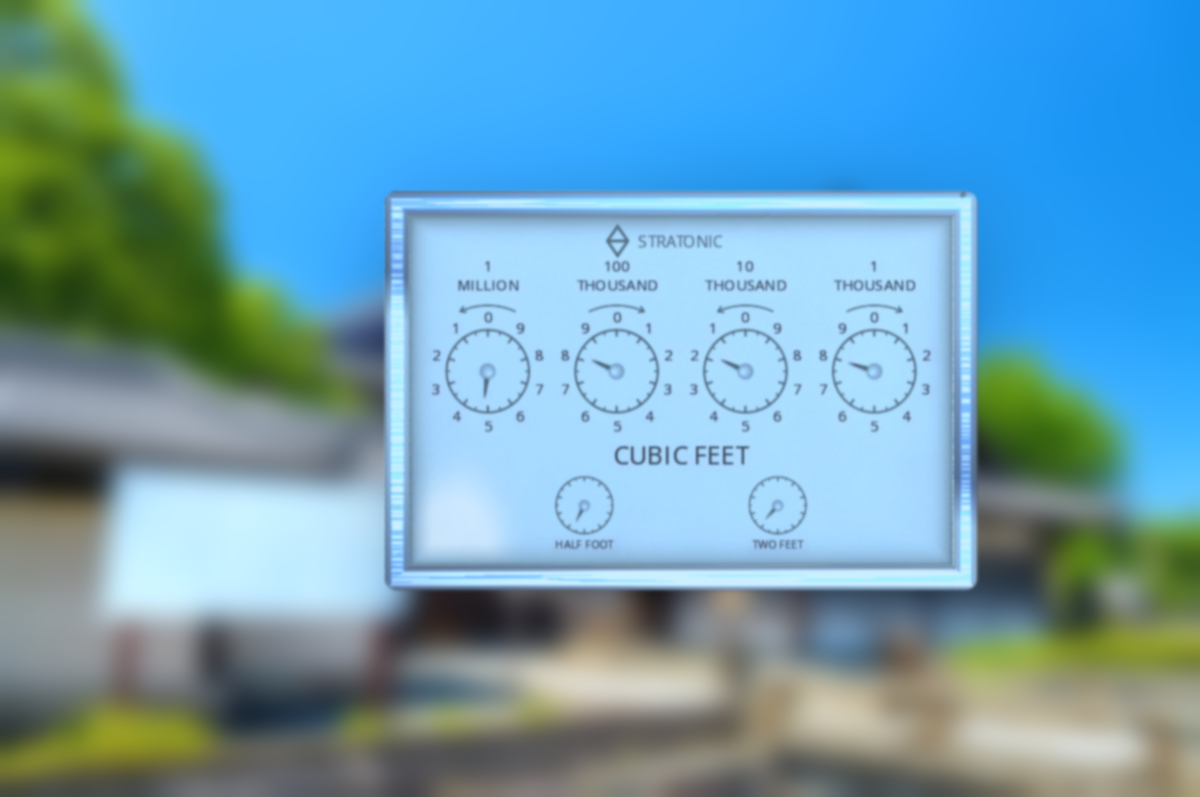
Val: 481800 ft³
